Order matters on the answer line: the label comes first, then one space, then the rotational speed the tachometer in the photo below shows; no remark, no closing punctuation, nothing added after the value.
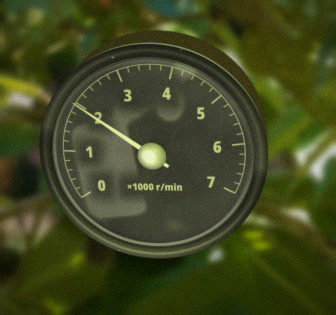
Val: 2000 rpm
